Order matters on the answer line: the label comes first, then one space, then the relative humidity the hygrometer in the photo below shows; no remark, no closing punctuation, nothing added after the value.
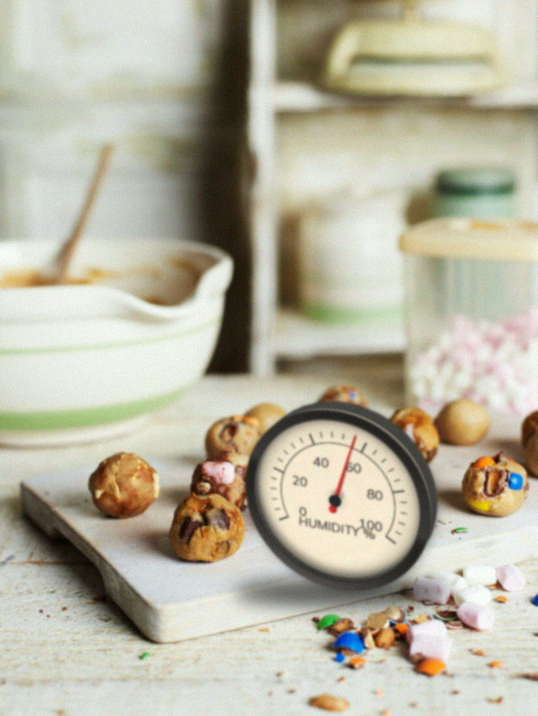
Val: 56 %
